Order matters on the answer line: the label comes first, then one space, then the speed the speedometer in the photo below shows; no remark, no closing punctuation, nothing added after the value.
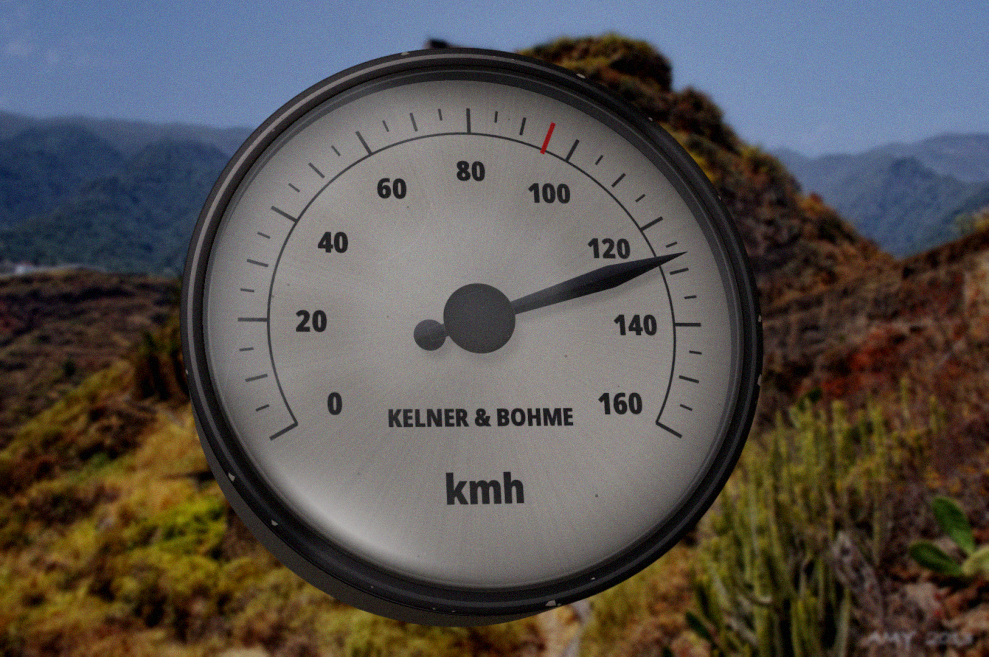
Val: 127.5 km/h
